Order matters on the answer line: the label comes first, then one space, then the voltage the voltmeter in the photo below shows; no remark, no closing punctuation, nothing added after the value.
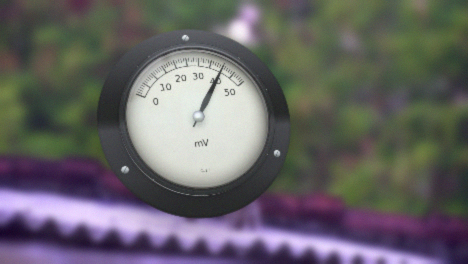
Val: 40 mV
